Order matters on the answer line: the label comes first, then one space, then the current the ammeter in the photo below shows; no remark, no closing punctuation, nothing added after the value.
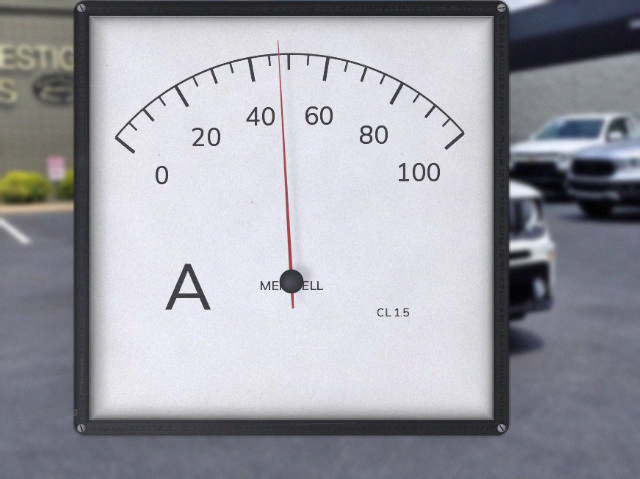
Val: 47.5 A
